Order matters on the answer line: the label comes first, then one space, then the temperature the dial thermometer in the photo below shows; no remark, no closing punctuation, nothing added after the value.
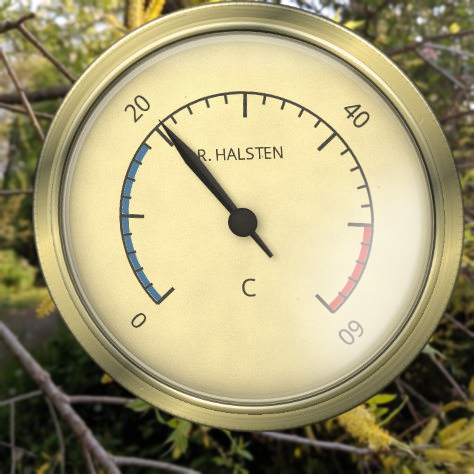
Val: 21 °C
